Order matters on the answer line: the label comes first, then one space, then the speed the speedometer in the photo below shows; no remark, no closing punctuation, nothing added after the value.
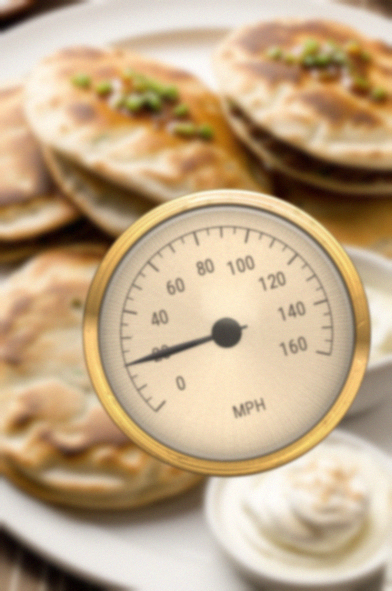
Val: 20 mph
